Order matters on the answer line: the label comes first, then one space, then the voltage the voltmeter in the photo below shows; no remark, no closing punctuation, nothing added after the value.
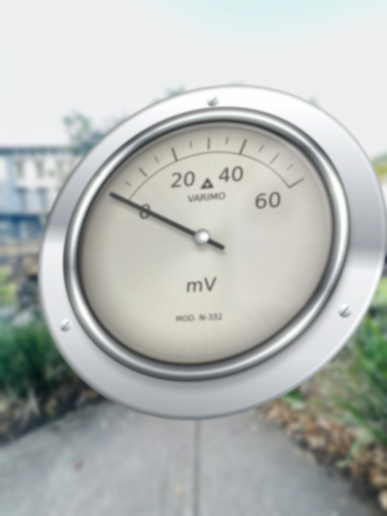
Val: 0 mV
